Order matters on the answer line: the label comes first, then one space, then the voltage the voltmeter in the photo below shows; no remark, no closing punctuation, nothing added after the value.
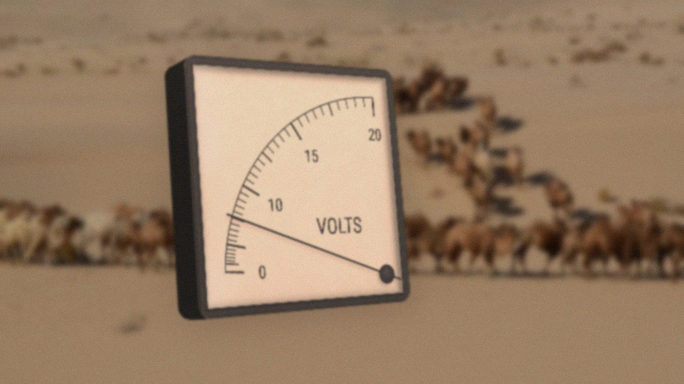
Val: 7.5 V
